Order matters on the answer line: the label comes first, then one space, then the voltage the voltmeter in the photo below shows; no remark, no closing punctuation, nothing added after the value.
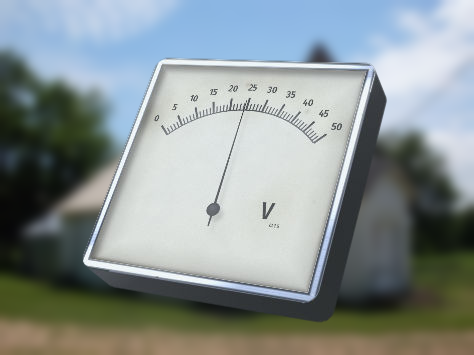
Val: 25 V
